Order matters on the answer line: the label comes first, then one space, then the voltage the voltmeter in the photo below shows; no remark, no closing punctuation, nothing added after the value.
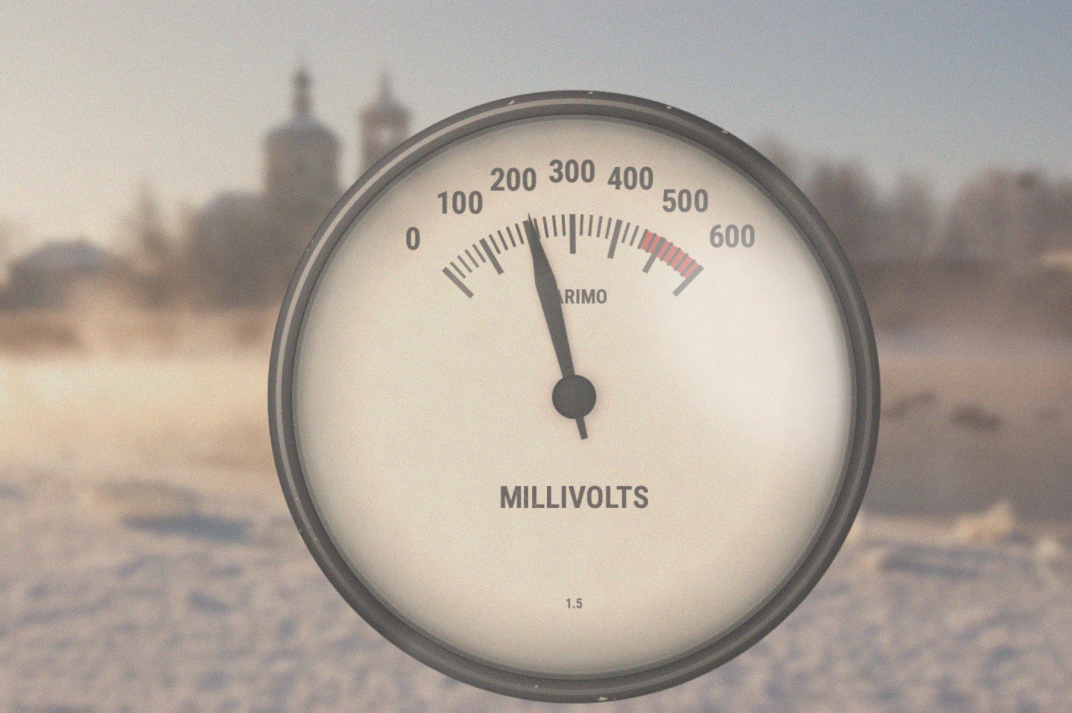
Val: 210 mV
